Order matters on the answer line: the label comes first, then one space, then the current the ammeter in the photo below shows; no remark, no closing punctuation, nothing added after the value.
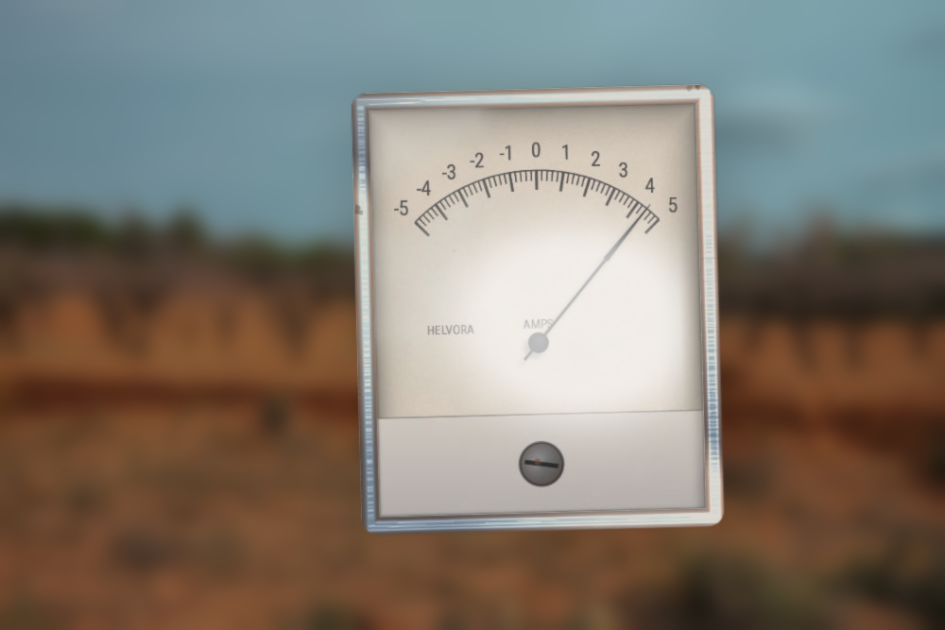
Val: 4.4 A
